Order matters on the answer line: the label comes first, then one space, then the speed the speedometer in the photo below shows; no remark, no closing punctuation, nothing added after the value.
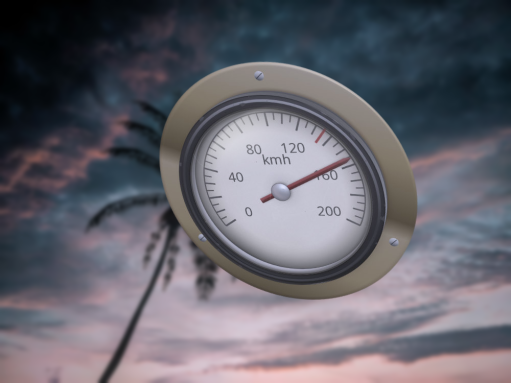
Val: 155 km/h
